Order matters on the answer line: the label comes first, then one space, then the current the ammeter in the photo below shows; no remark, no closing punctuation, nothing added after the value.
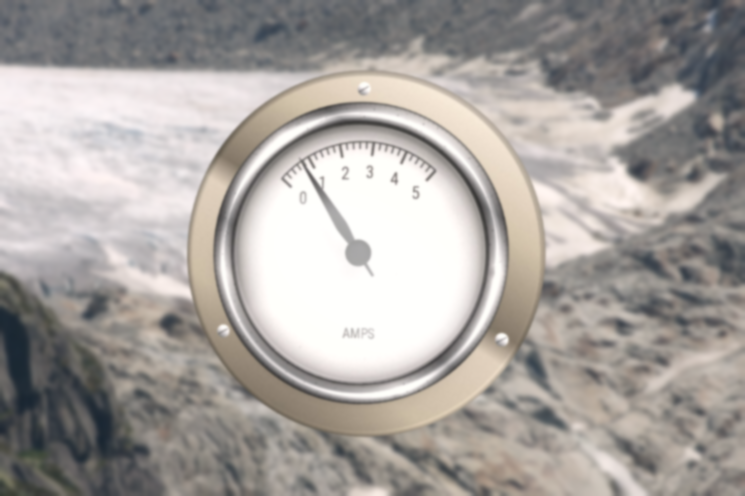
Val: 0.8 A
